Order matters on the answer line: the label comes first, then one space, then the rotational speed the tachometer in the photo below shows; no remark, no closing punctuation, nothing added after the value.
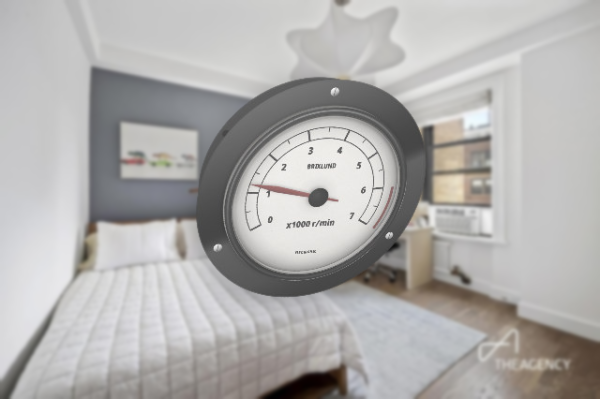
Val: 1250 rpm
